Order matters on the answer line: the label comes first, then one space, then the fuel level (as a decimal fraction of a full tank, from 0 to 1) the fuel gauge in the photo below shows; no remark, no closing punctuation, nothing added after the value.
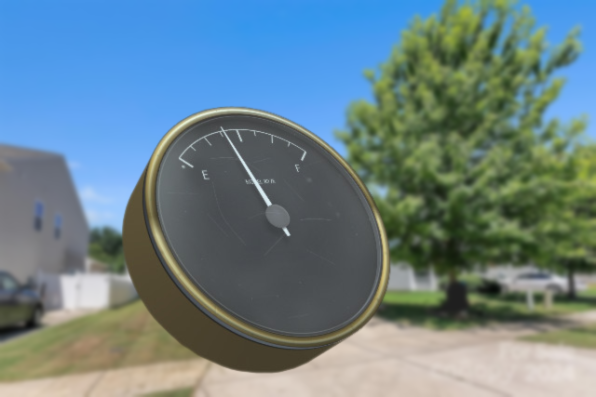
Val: 0.375
